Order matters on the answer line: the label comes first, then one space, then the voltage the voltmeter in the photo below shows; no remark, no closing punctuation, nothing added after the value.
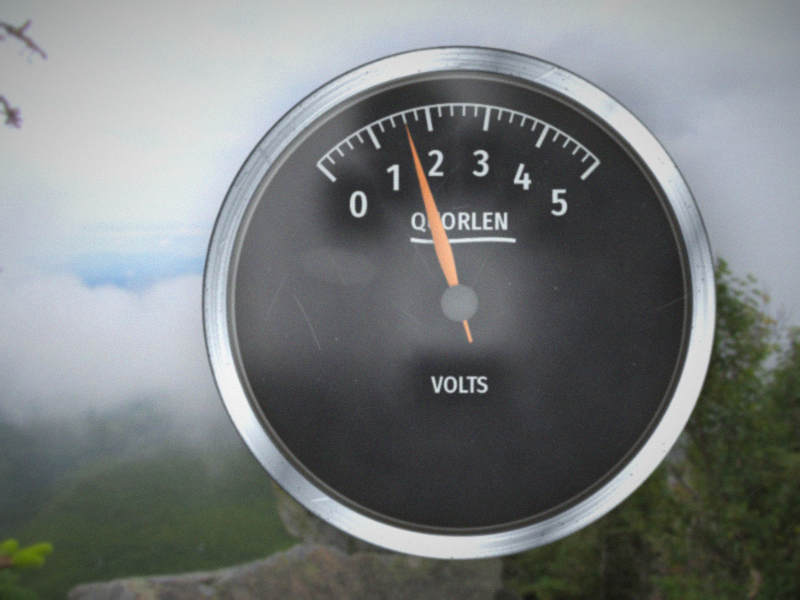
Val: 1.6 V
